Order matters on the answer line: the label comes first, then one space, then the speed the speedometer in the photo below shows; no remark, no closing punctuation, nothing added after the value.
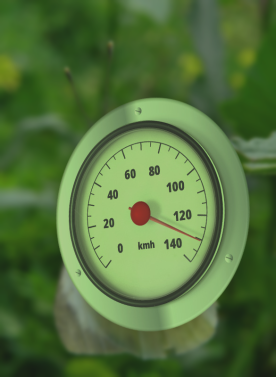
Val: 130 km/h
